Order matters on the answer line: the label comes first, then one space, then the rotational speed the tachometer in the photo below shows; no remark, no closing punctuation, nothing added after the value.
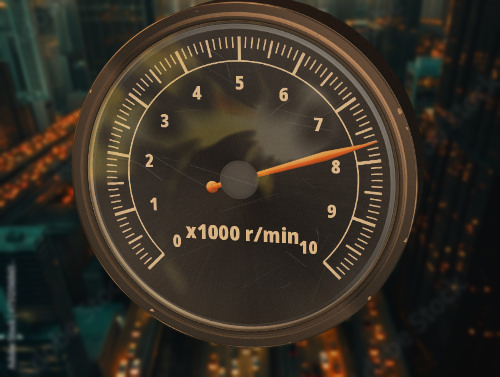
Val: 7700 rpm
